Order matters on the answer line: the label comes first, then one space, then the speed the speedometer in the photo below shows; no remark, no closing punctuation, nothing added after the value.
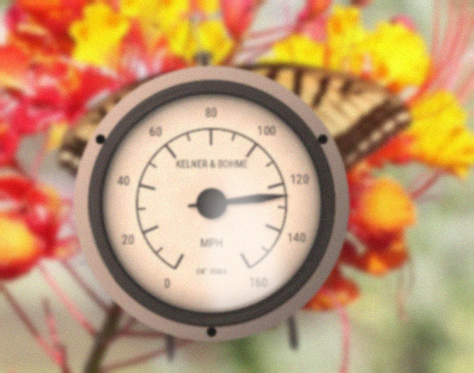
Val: 125 mph
